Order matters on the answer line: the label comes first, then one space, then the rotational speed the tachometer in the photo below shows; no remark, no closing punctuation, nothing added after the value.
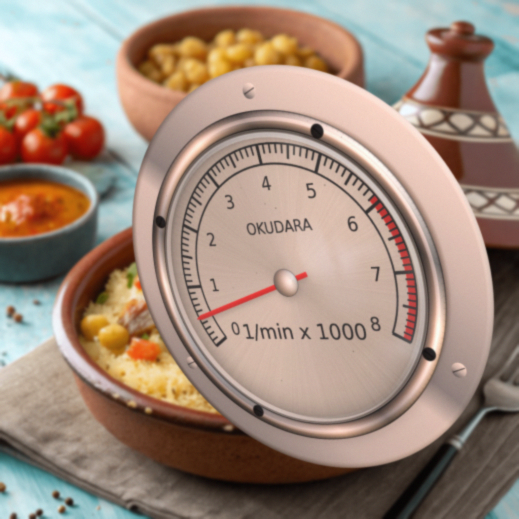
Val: 500 rpm
